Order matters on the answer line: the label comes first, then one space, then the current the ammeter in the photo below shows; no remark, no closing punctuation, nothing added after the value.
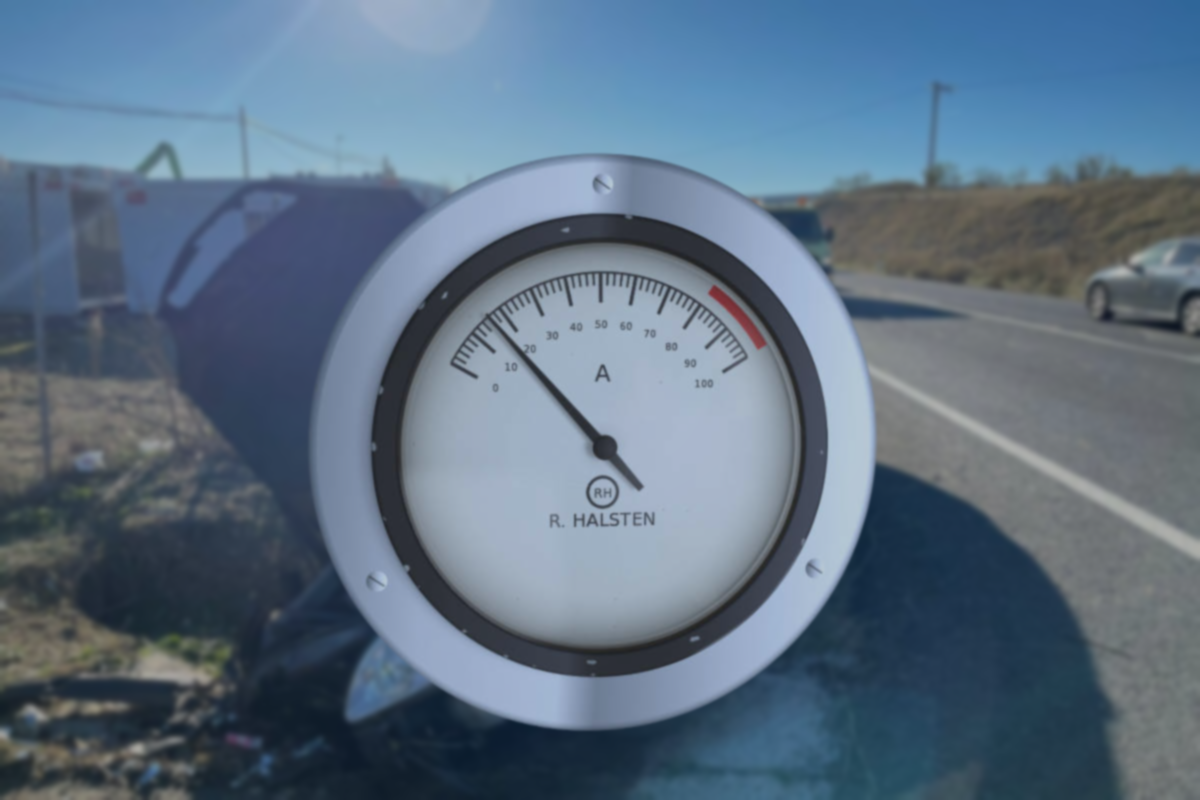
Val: 16 A
